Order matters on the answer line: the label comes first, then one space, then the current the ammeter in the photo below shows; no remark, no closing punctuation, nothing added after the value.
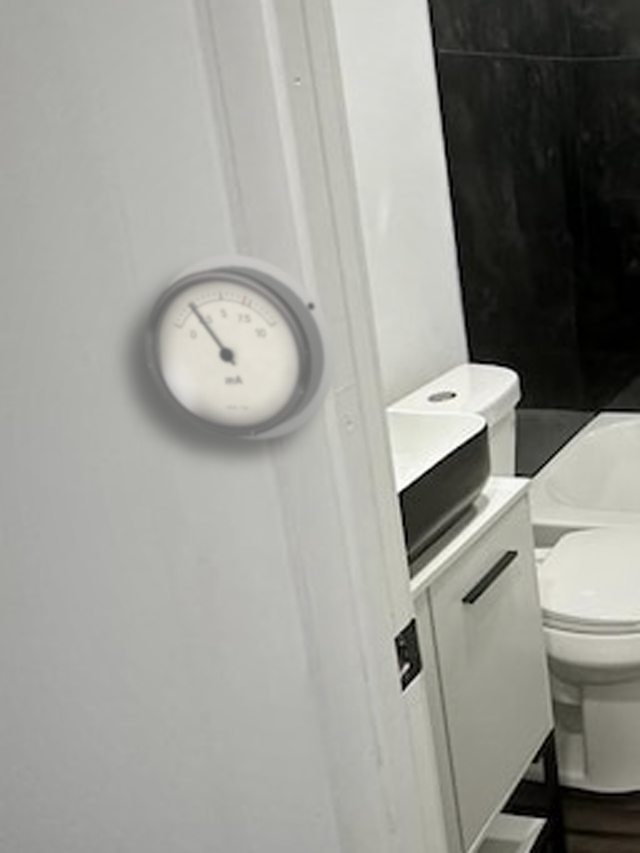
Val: 2.5 mA
